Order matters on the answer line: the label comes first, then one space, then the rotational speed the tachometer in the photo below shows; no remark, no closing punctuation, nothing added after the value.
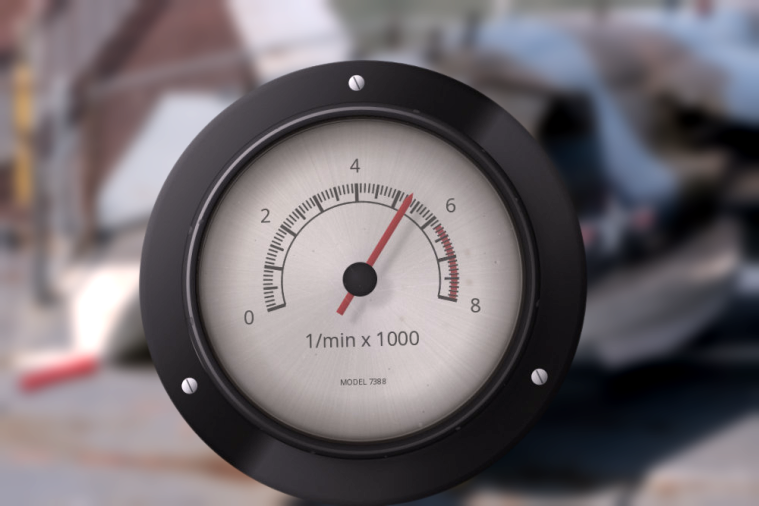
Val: 5300 rpm
